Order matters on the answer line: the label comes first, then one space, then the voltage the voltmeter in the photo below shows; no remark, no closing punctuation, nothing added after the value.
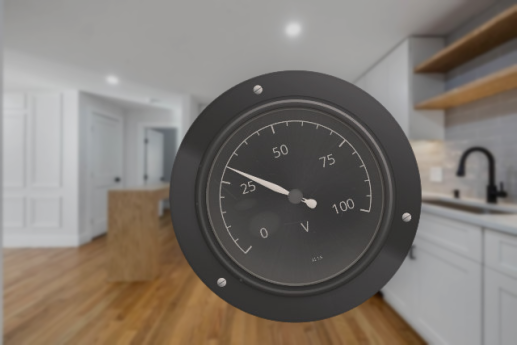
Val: 30 V
